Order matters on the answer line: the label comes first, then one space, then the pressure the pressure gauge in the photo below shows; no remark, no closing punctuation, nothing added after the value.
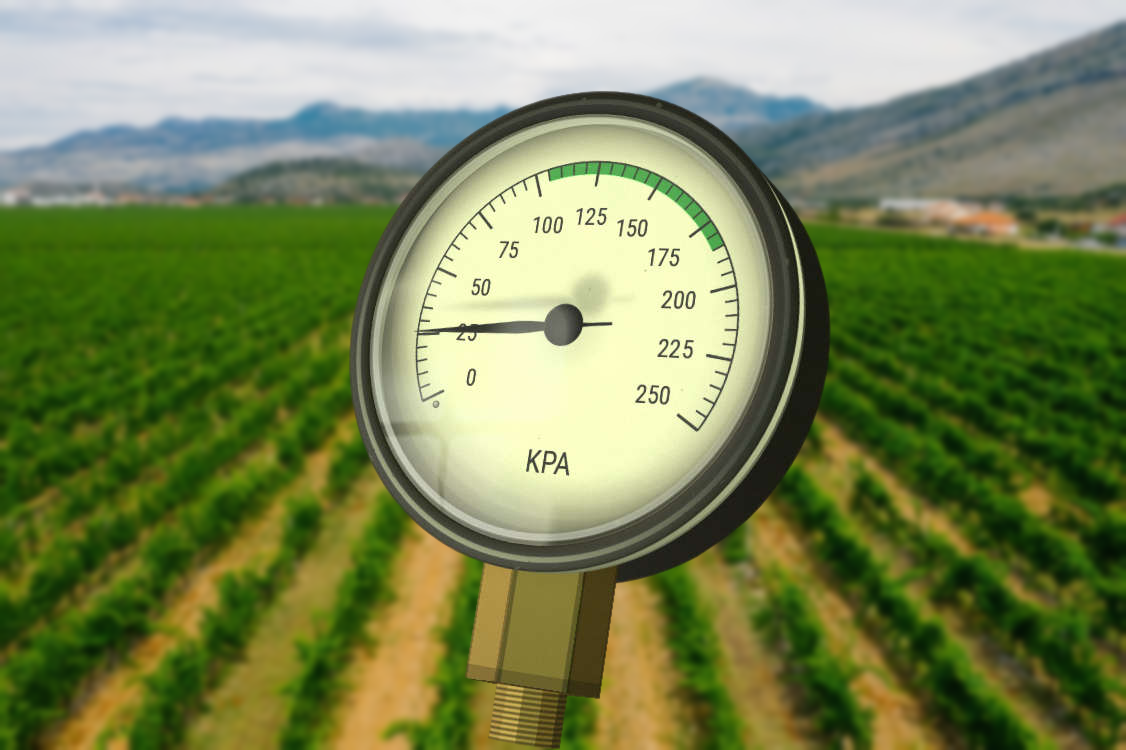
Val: 25 kPa
